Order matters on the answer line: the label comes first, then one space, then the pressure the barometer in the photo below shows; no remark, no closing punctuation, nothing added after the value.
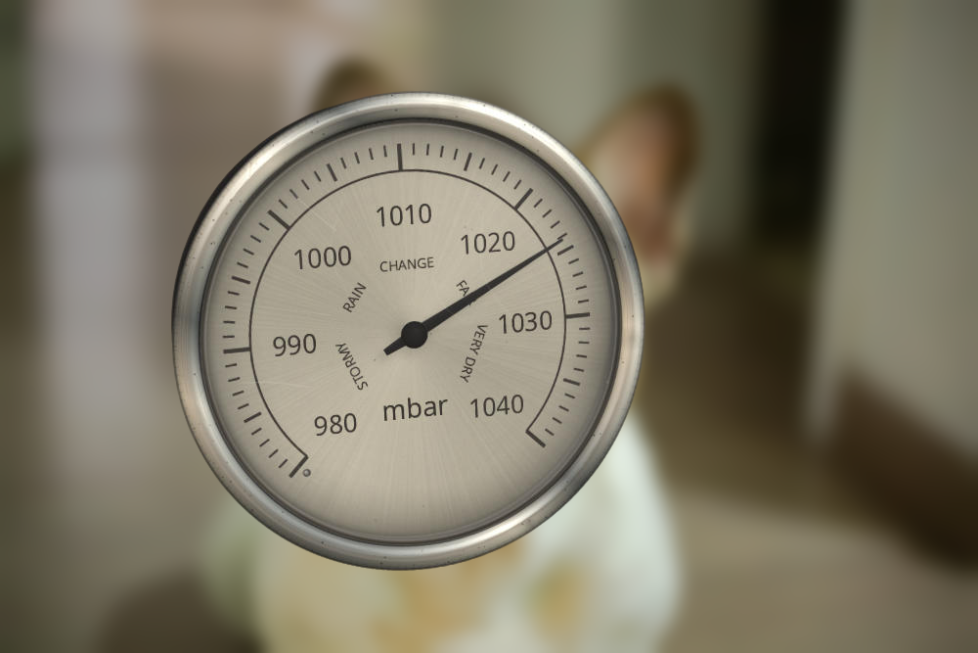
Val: 1024 mbar
